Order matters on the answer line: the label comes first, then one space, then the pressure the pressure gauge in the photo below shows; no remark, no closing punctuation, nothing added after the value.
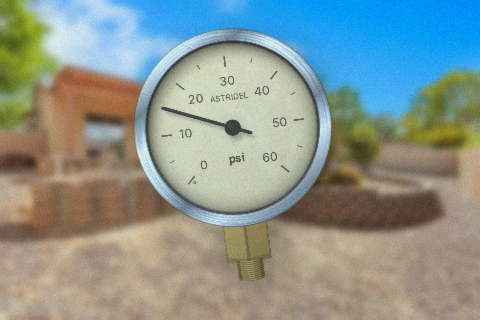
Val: 15 psi
